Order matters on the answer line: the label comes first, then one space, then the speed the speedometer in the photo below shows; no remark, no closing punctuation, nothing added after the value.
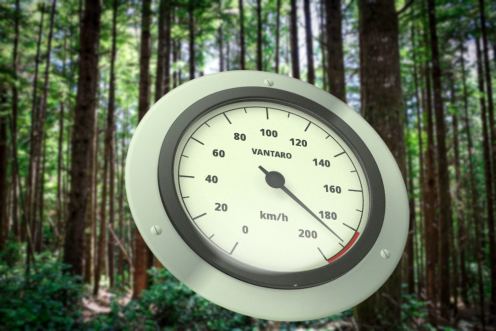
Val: 190 km/h
